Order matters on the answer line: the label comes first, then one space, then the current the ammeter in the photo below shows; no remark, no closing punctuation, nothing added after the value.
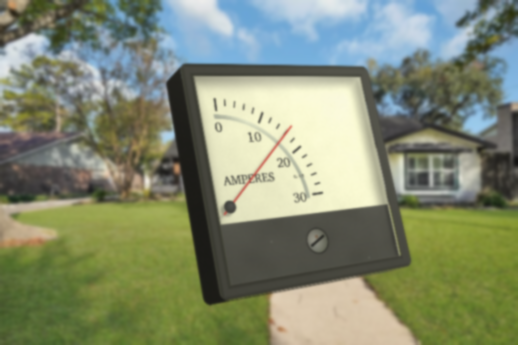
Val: 16 A
